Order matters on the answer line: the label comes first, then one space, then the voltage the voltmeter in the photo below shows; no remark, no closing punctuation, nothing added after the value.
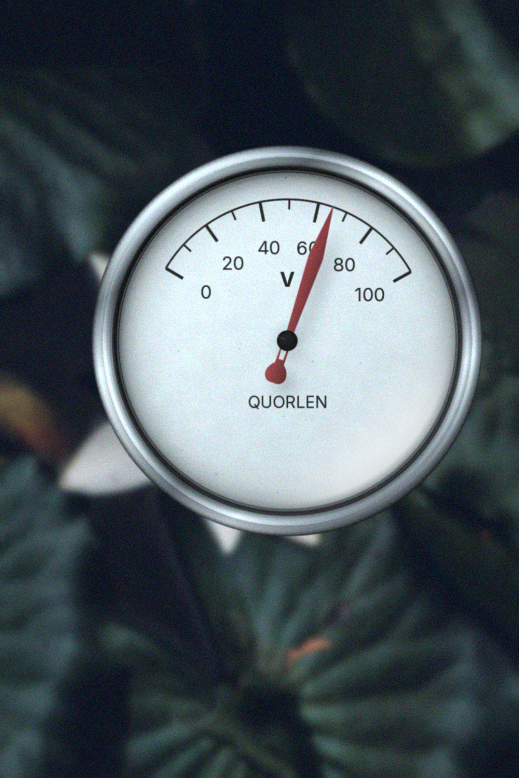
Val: 65 V
